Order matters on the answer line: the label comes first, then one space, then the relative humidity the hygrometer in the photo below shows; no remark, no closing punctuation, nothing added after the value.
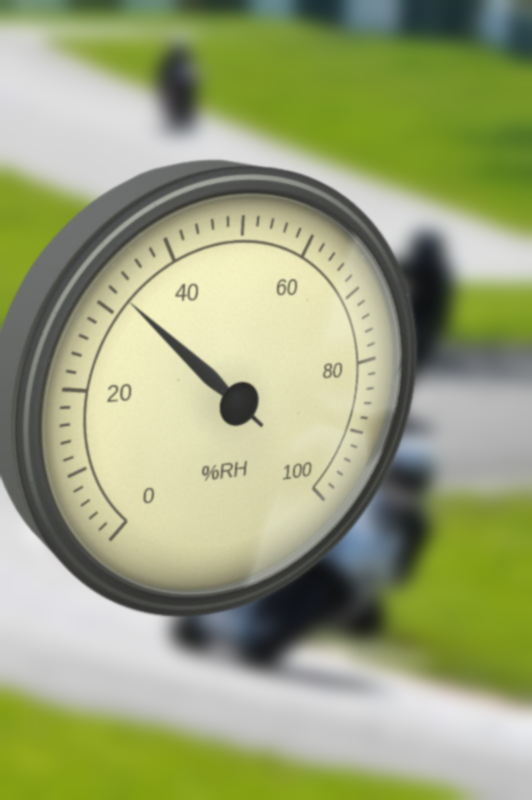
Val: 32 %
